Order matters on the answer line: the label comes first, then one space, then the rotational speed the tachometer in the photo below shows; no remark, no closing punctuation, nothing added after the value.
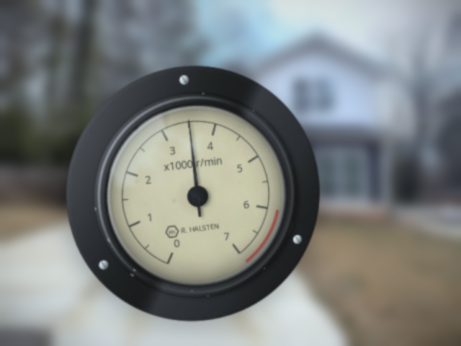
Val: 3500 rpm
